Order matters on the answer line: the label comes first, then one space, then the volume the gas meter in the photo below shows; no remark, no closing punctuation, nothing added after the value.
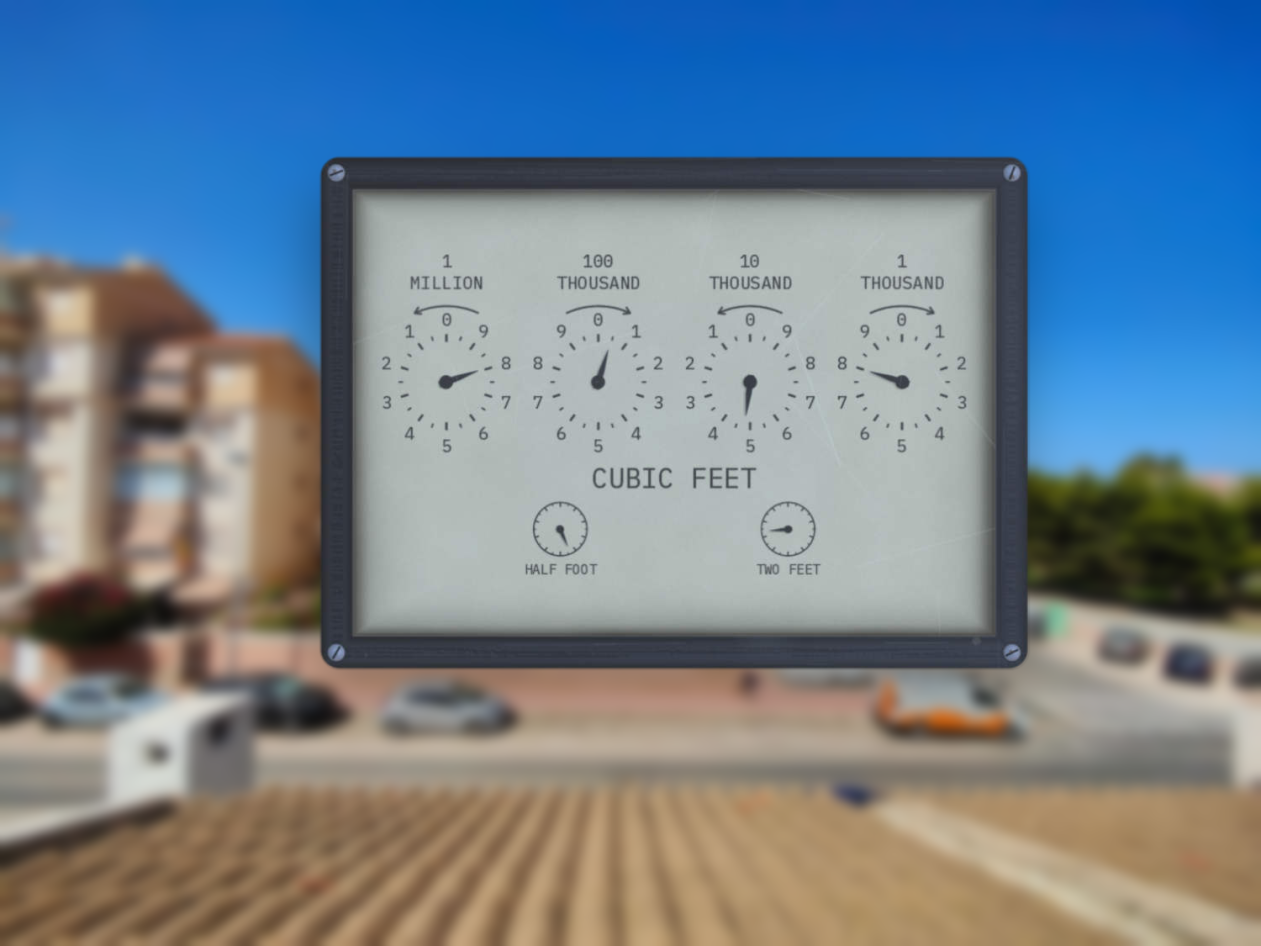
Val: 804800 ft³
